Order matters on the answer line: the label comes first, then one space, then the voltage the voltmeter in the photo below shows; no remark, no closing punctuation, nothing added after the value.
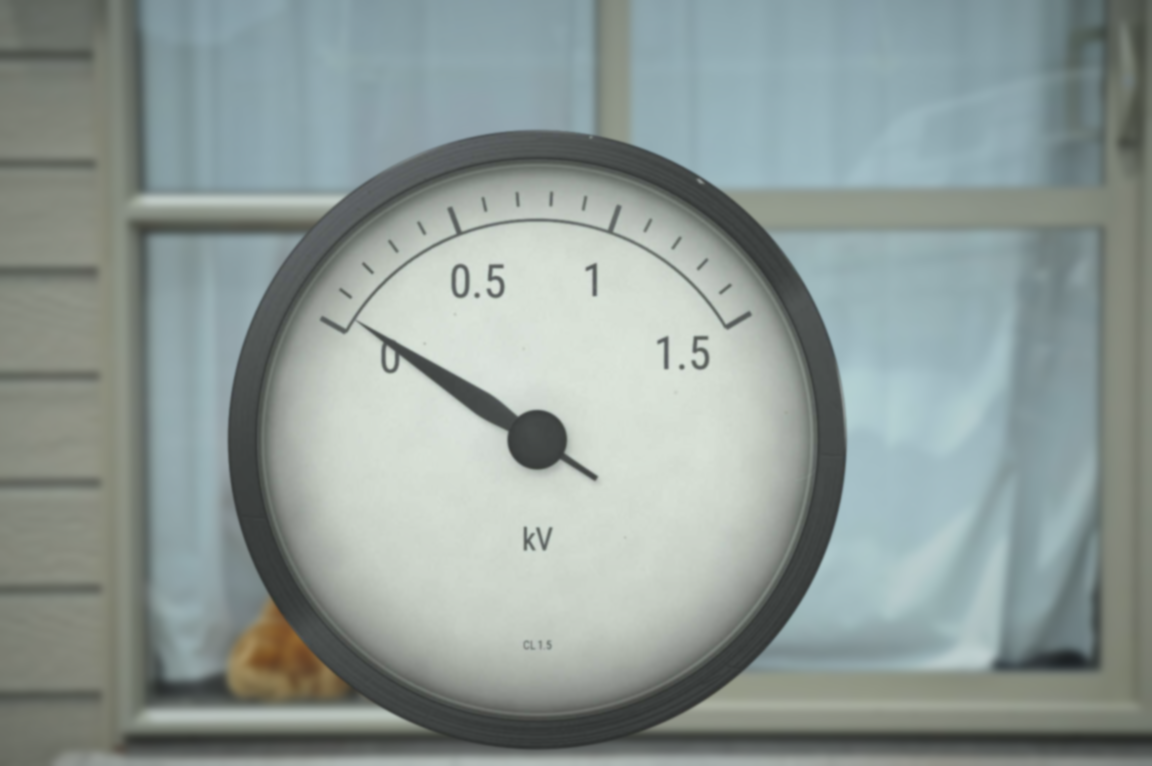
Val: 0.05 kV
